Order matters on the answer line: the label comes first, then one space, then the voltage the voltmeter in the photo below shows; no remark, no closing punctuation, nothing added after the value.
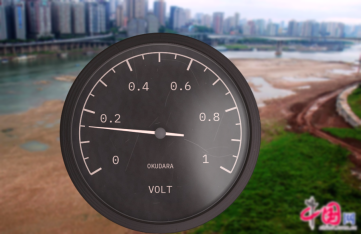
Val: 0.15 V
